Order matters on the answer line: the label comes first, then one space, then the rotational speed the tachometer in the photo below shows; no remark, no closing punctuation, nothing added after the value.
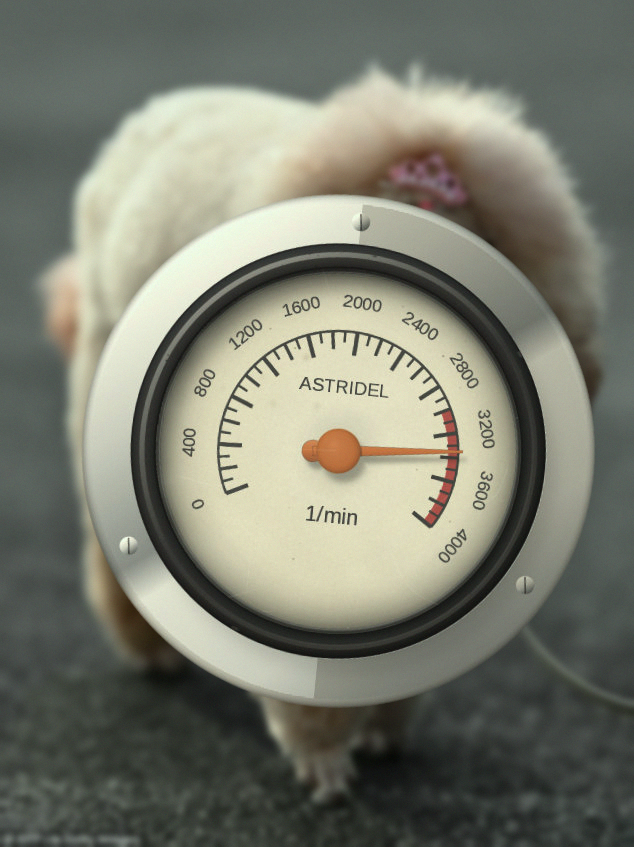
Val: 3350 rpm
